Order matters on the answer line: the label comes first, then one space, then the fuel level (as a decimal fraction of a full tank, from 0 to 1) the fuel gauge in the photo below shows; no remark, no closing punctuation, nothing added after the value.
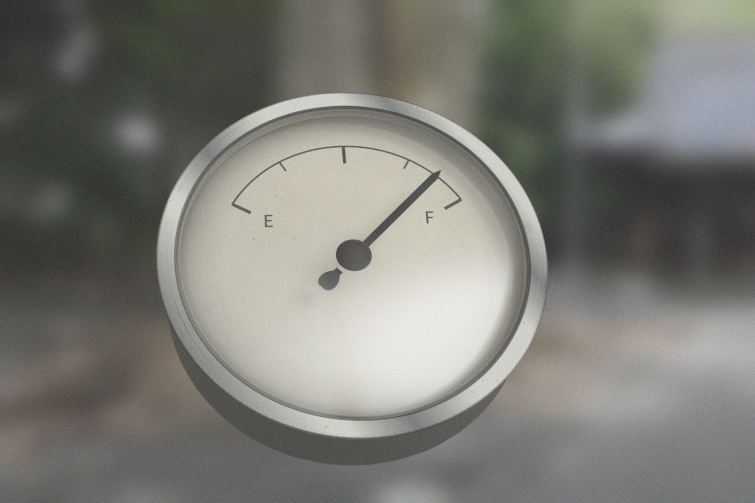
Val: 0.875
